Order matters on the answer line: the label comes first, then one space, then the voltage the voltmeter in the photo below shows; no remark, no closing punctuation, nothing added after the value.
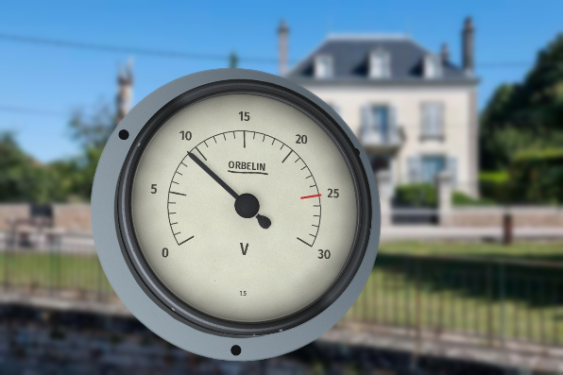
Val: 9 V
